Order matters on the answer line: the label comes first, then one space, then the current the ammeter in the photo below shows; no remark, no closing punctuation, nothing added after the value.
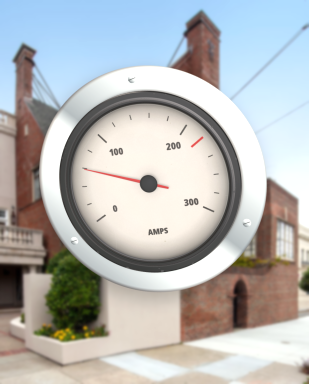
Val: 60 A
